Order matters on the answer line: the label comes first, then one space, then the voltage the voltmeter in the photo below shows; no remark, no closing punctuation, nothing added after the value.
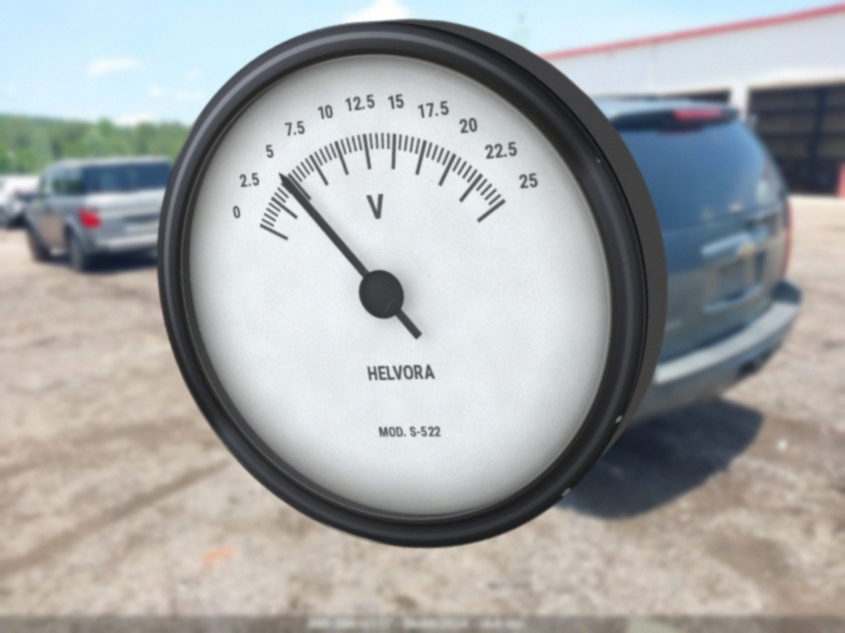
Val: 5 V
